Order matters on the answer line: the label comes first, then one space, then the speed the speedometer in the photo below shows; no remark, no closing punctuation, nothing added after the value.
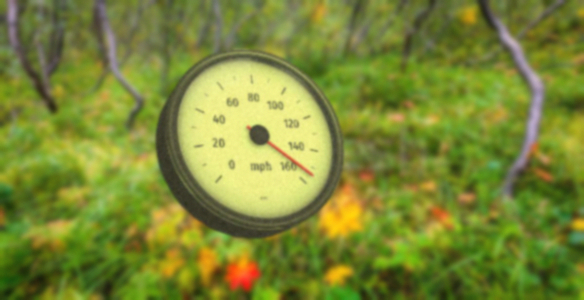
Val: 155 mph
